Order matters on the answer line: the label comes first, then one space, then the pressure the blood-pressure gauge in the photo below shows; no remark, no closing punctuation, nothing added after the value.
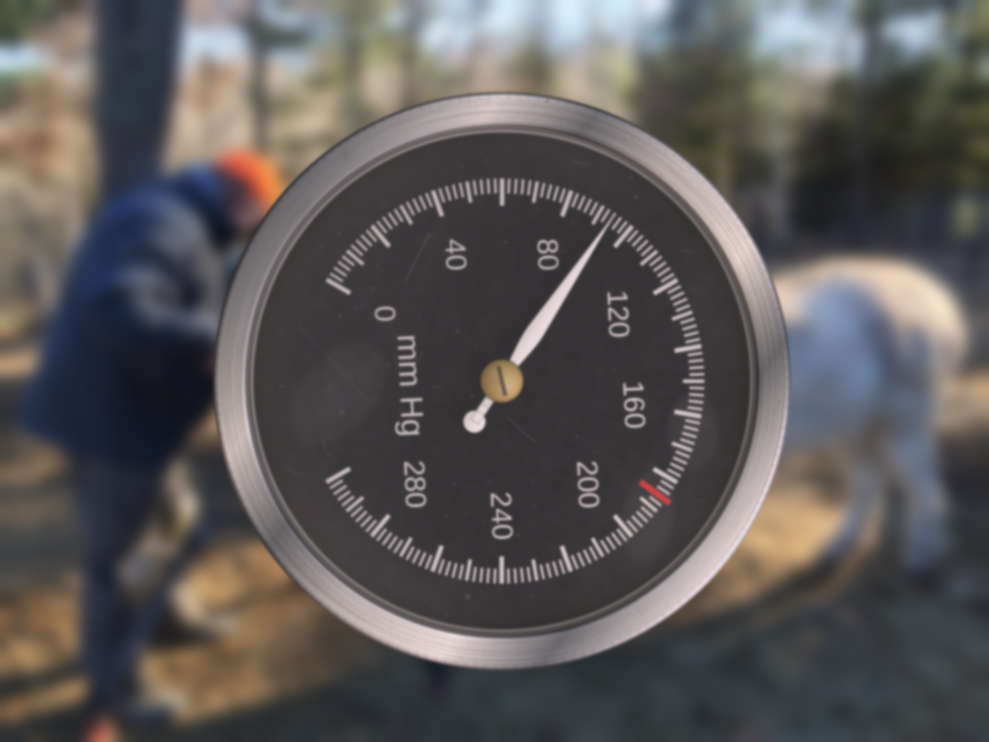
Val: 94 mmHg
